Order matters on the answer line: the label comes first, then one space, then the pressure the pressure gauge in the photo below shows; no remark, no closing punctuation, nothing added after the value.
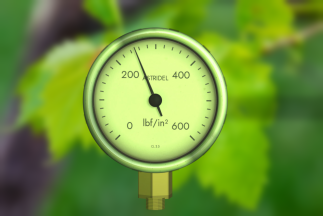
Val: 250 psi
